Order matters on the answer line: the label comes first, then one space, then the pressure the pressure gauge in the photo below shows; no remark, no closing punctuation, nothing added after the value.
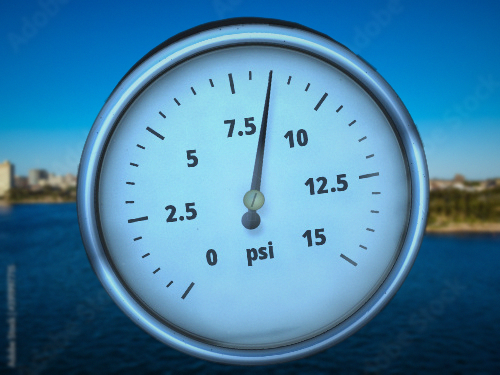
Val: 8.5 psi
